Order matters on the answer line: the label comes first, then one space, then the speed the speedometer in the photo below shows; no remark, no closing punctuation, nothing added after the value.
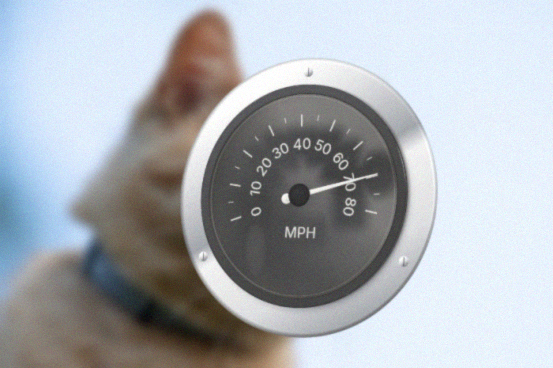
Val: 70 mph
